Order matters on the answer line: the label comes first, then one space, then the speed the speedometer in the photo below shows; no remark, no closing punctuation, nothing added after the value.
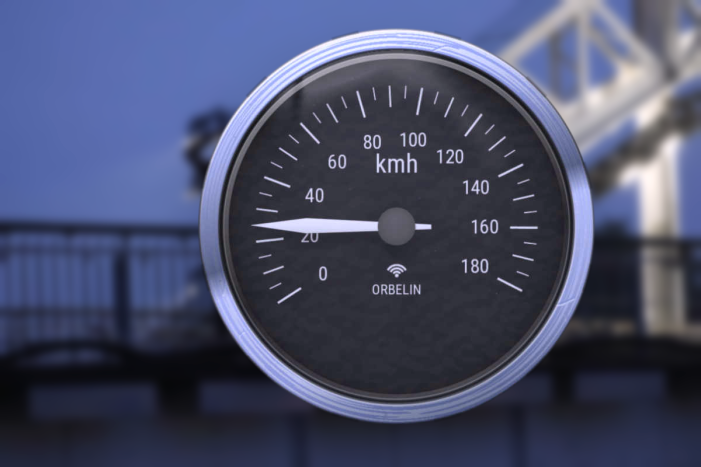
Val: 25 km/h
